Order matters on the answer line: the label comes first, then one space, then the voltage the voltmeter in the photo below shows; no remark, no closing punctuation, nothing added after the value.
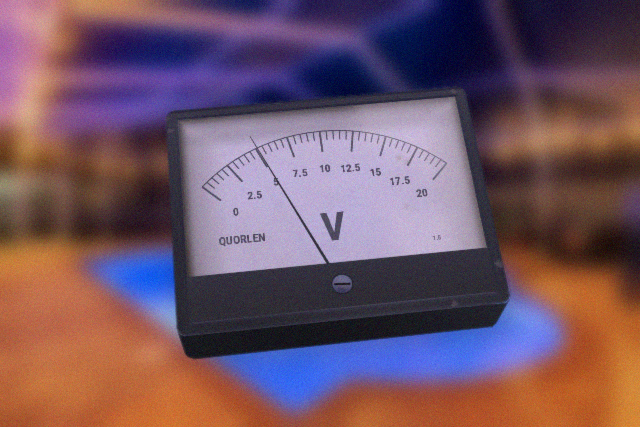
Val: 5 V
